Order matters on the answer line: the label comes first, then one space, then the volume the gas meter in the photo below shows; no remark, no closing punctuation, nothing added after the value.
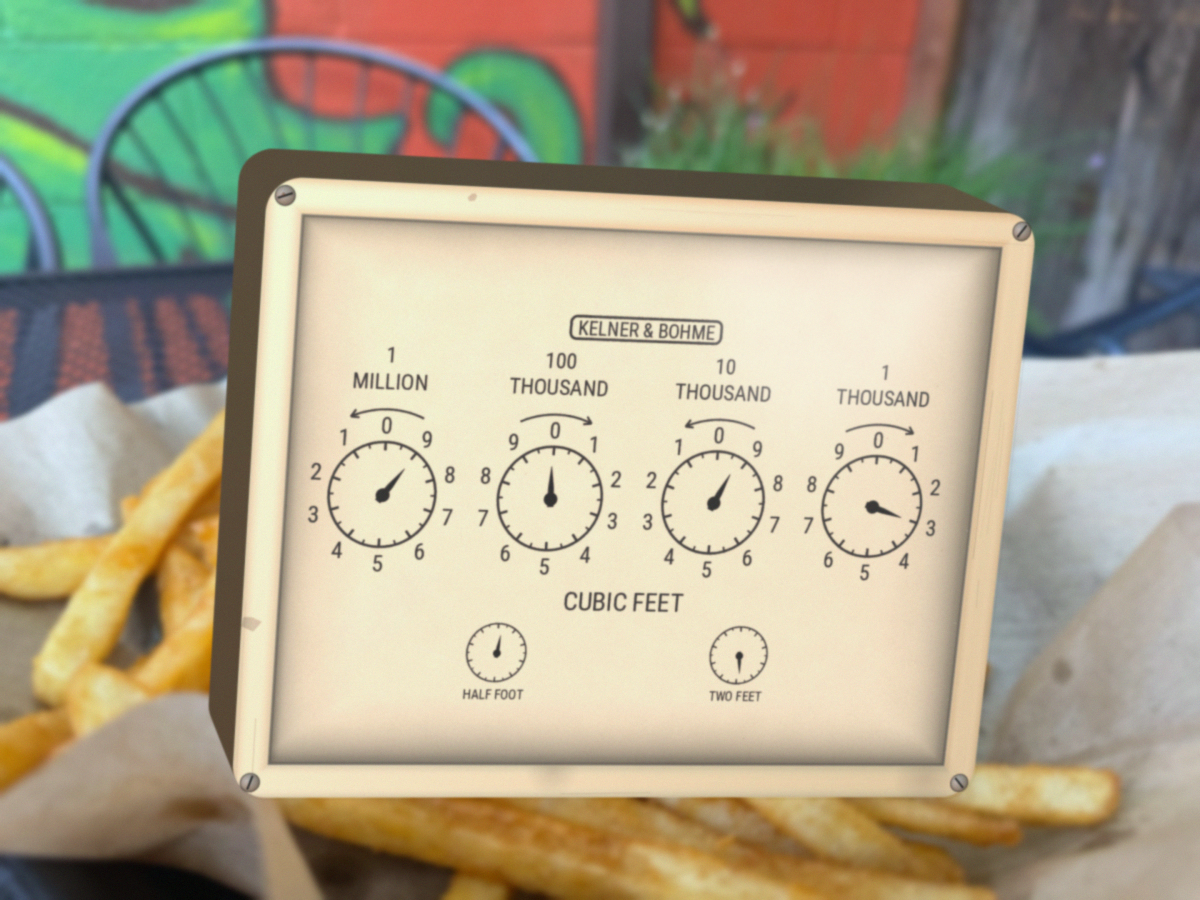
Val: 899300 ft³
